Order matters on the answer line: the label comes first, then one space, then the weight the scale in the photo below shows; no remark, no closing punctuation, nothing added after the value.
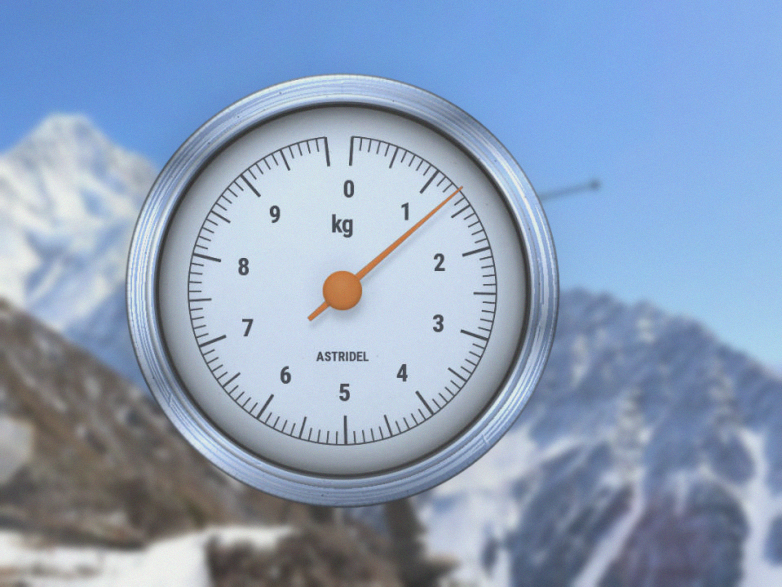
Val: 1.3 kg
